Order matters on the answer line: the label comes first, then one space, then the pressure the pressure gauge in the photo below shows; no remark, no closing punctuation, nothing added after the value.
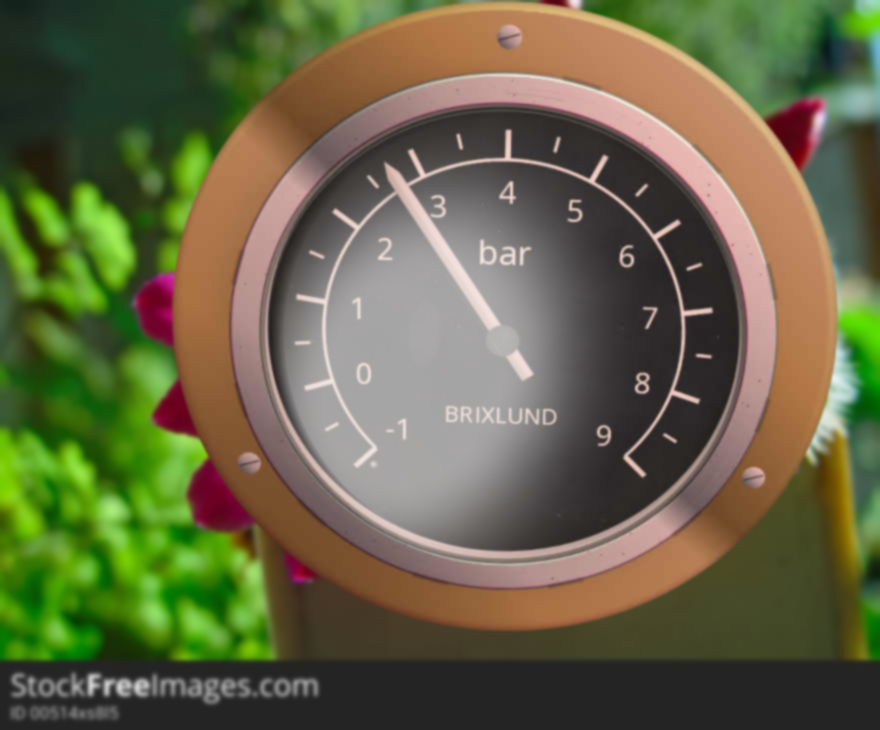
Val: 2.75 bar
